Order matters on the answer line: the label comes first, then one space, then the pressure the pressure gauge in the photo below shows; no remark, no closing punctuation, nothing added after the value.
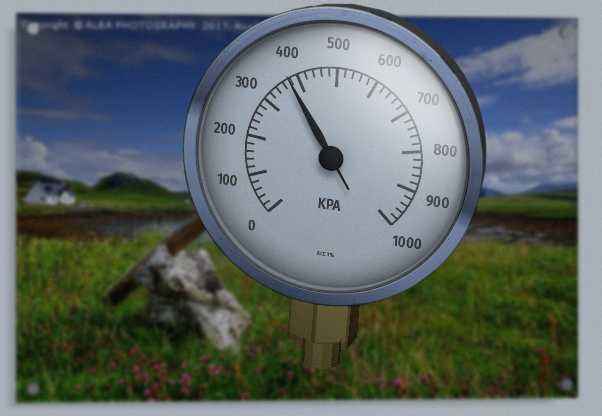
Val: 380 kPa
